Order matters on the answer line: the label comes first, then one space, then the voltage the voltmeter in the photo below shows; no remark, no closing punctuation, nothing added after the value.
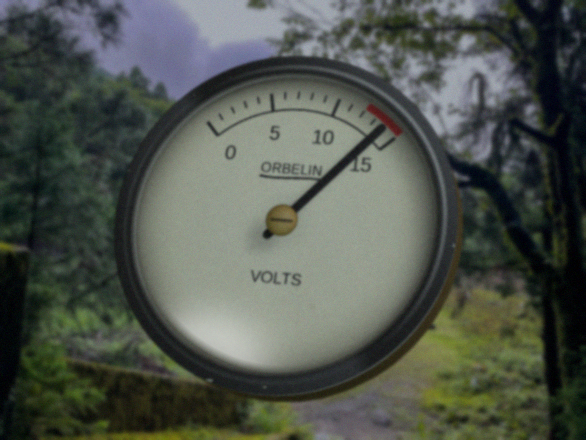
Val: 14 V
